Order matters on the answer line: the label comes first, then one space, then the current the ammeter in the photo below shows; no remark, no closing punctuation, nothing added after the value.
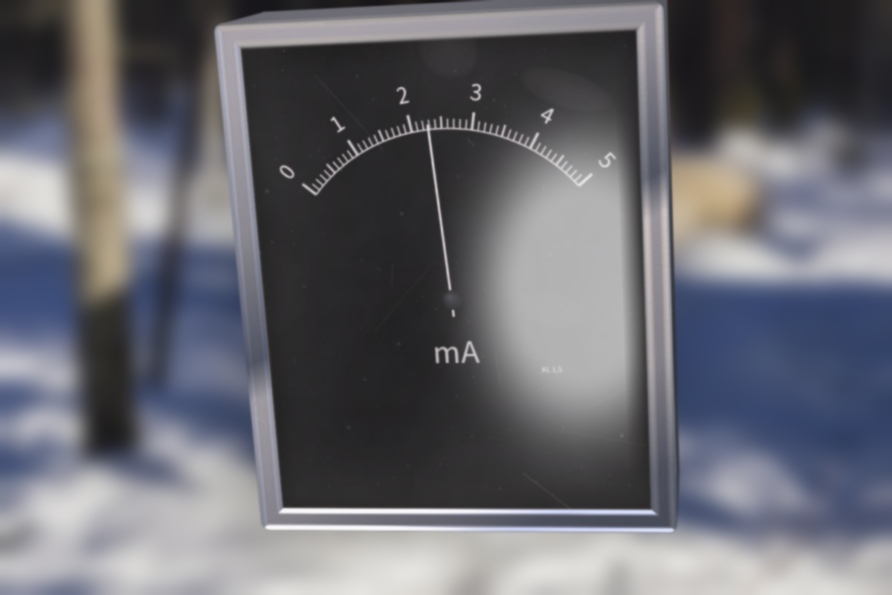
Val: 2.3 mA
